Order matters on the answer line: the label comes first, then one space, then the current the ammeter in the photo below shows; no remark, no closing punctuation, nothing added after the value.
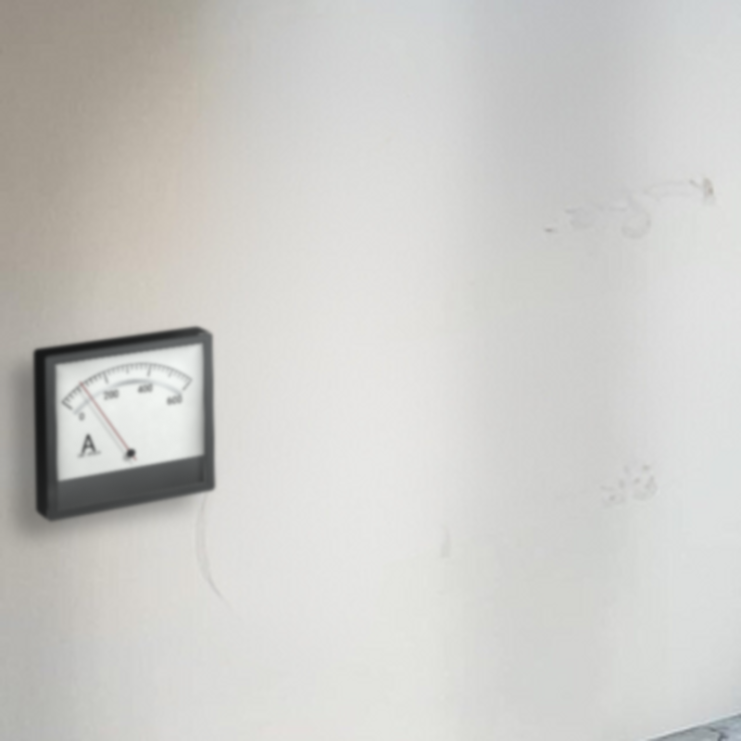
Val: 100 A
